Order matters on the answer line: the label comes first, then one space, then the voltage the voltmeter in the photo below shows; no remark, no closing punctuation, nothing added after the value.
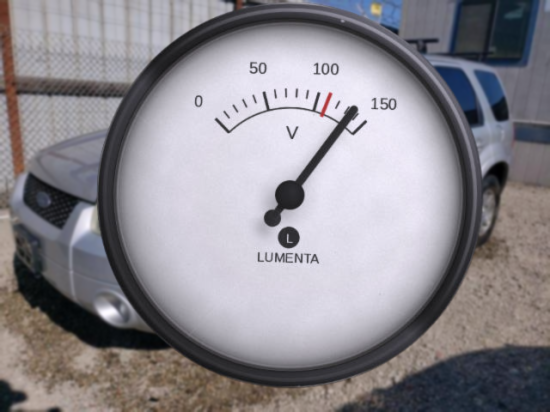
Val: 135 V
